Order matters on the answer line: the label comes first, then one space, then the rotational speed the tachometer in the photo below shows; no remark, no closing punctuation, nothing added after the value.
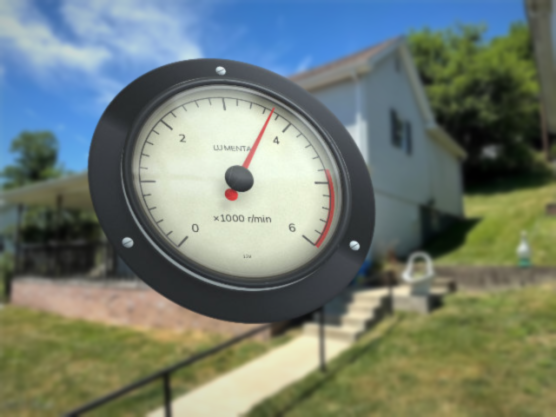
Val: 3700 rpm
